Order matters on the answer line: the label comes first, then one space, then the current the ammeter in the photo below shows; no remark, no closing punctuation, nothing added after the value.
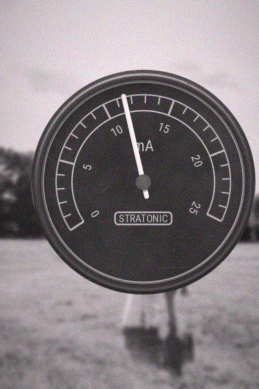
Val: 11.5 mA
